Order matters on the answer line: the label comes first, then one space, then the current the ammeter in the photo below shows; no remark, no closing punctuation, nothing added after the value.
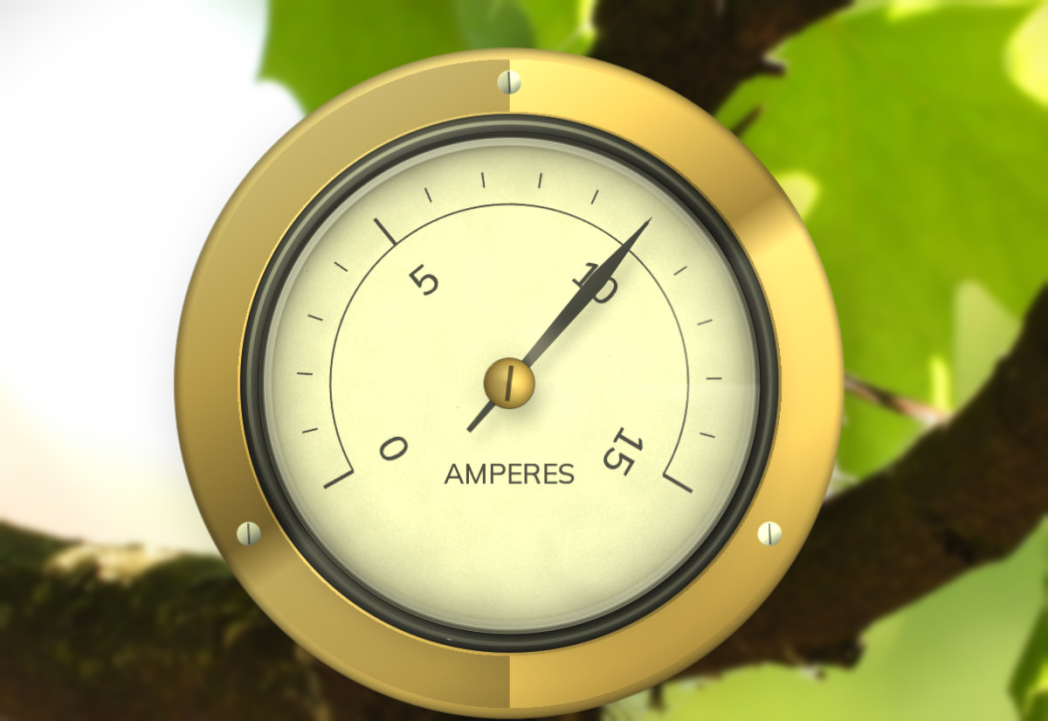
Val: 10 A
